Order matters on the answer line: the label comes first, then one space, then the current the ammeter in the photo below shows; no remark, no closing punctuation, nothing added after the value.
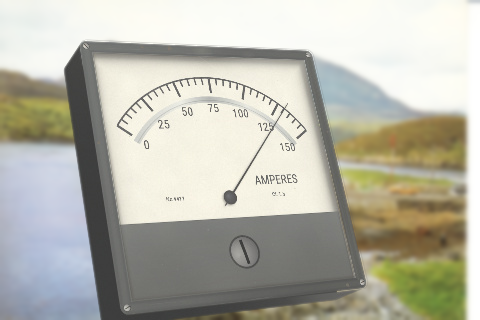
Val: 130 A
